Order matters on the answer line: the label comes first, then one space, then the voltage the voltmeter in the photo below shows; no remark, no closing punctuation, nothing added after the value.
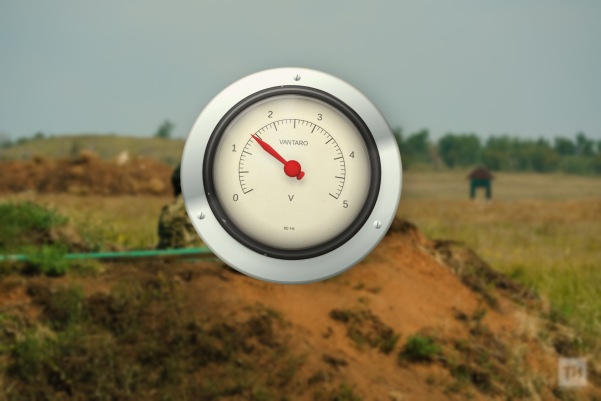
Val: 1.4 V
